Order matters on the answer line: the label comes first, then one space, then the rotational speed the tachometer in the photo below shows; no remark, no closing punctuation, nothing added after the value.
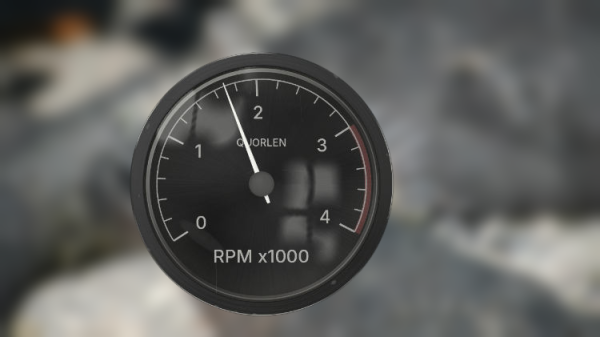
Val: 1700 rpm
